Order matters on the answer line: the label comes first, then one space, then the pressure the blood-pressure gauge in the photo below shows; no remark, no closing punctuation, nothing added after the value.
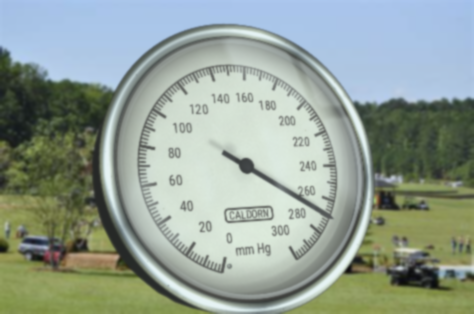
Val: 270 mmHg
